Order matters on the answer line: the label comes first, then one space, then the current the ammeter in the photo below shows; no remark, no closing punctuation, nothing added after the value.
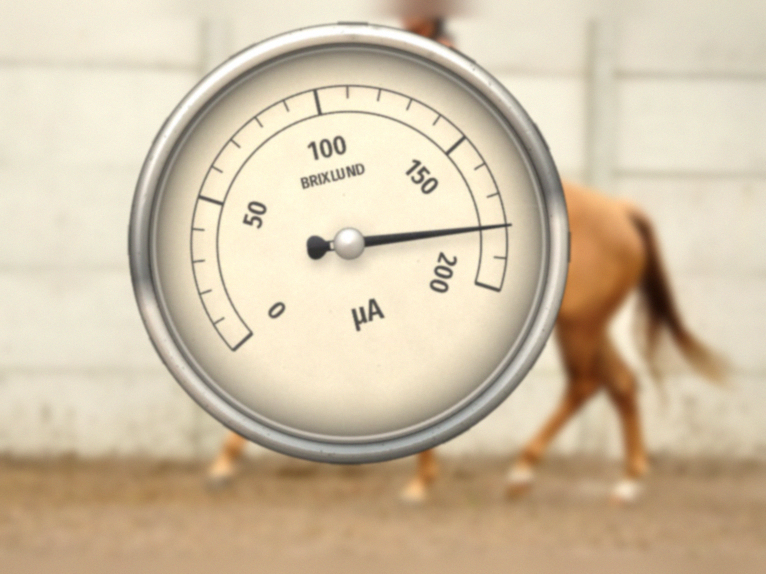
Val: 180 µA
